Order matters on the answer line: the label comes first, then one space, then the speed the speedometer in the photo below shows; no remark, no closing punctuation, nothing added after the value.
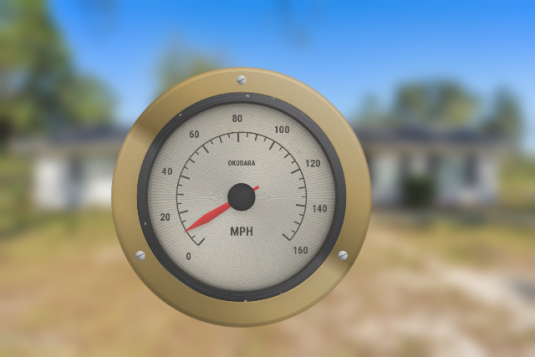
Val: 10 mph
